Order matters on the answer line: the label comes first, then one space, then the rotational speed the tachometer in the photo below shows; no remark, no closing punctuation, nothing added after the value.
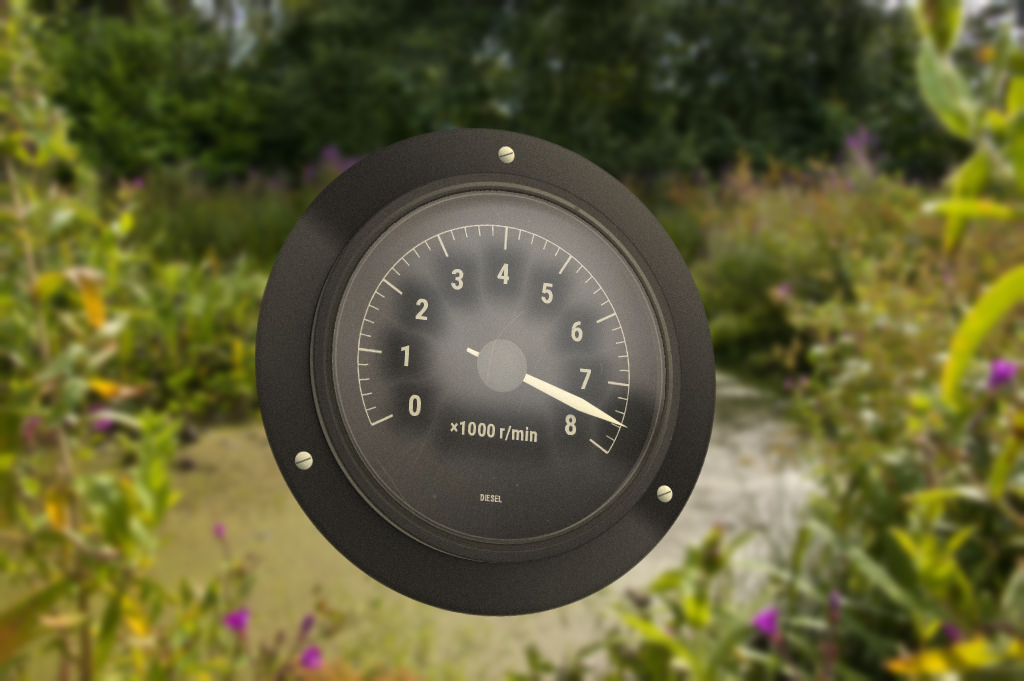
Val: 7600 rpm
